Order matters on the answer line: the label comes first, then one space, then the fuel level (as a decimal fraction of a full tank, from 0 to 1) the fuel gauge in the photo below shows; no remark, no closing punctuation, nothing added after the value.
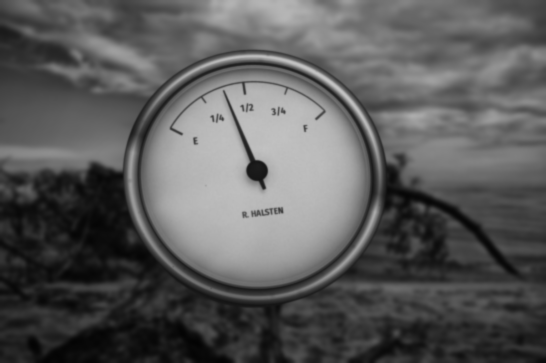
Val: 0.375
